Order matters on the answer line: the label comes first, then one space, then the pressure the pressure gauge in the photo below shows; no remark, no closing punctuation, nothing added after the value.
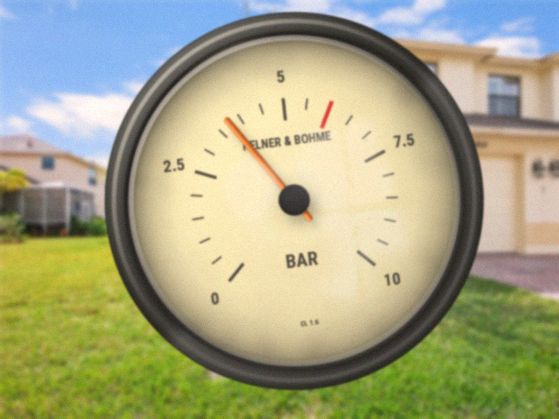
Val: 3.75 bar
